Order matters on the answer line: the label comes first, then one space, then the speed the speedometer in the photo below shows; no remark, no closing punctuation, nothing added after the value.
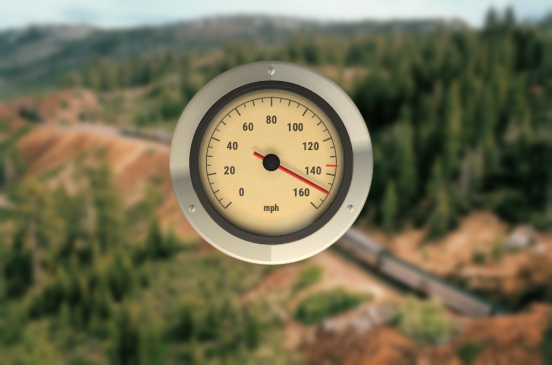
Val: 150 mph
